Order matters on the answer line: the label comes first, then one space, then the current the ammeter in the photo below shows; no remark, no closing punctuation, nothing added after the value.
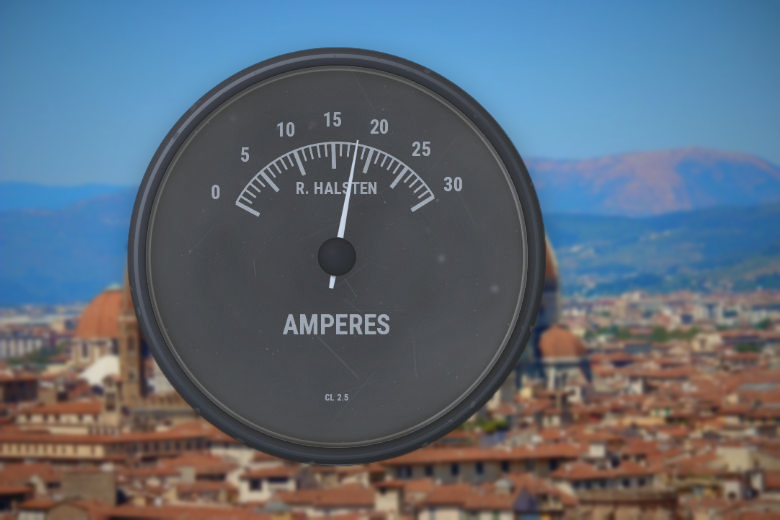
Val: 18 A
